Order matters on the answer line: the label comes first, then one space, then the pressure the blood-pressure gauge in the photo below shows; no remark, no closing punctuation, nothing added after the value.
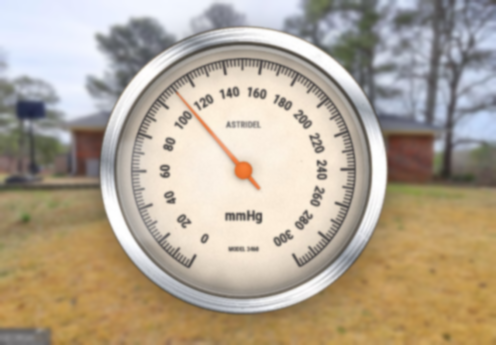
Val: 110 mmHg
